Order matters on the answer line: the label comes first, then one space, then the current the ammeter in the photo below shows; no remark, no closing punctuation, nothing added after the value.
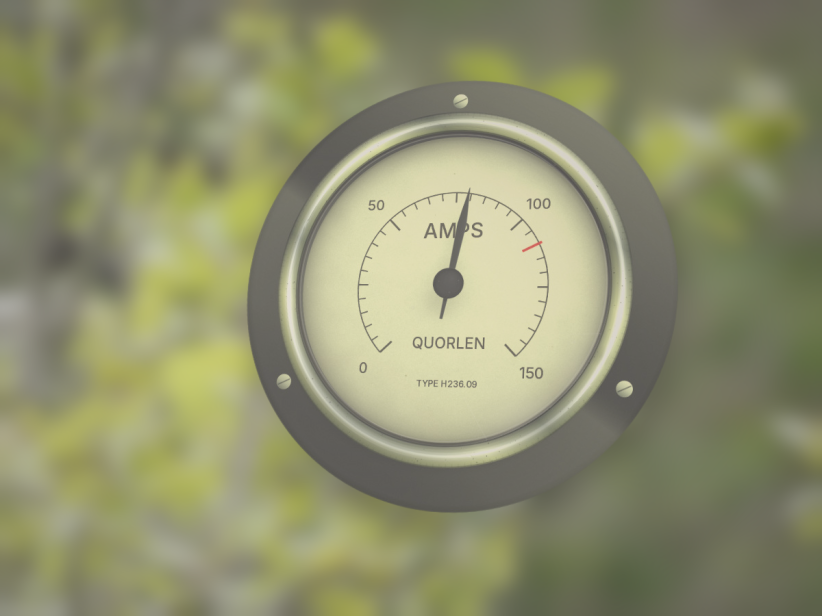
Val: 80 A
